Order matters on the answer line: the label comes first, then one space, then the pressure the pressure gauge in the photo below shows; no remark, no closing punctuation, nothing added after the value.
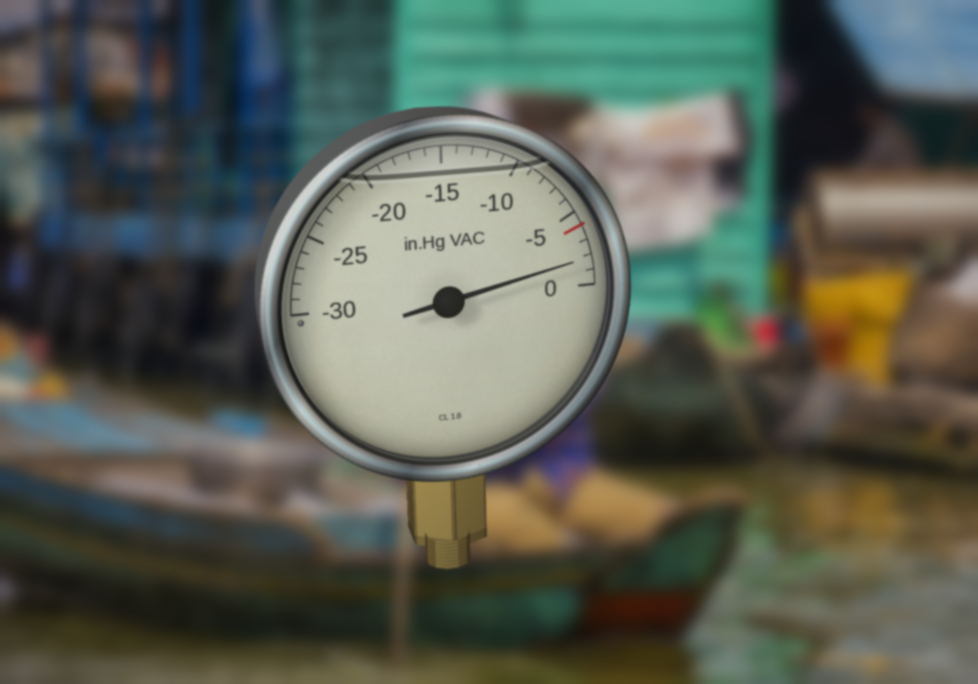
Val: -2 inHg
